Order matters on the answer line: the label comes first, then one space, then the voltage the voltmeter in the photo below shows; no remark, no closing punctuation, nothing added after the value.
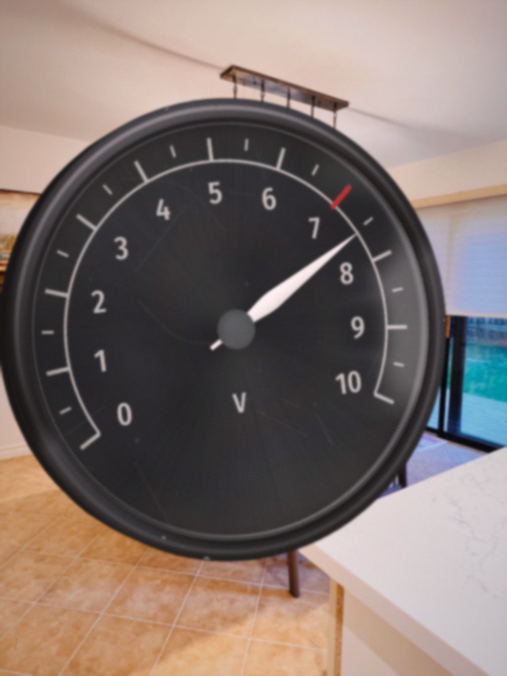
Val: 7.5 V
